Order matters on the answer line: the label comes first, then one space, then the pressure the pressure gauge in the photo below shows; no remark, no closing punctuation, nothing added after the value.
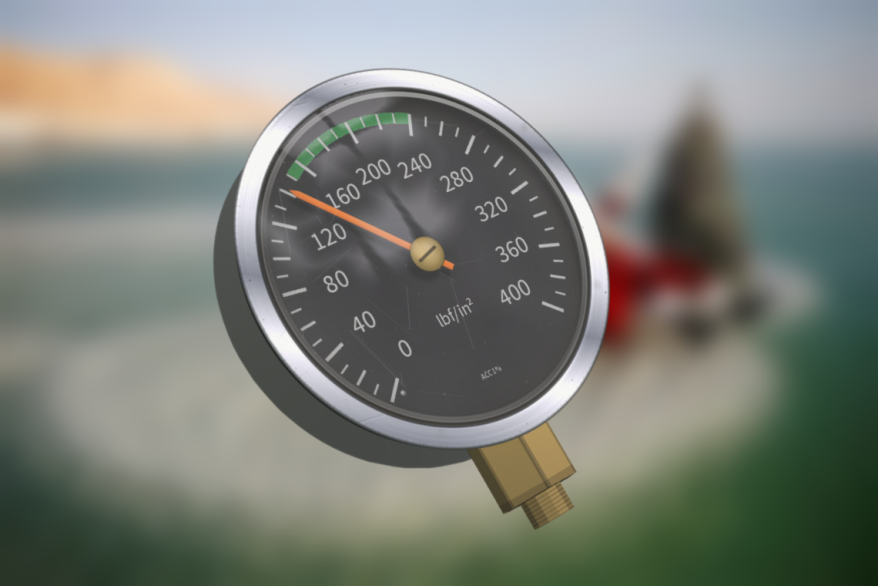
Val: 140 psi
